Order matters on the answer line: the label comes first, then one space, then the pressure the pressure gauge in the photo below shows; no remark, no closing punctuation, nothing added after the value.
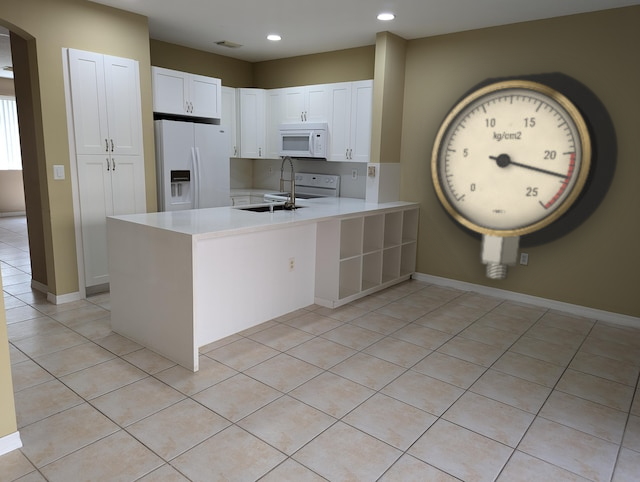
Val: 22 kg/cm²
